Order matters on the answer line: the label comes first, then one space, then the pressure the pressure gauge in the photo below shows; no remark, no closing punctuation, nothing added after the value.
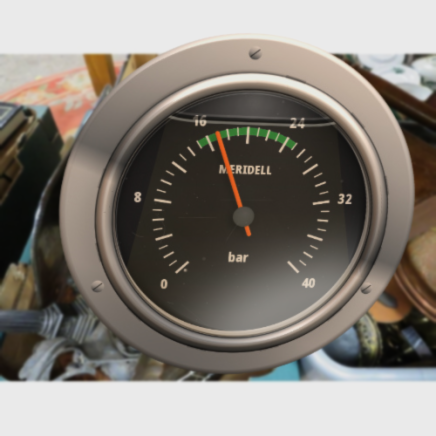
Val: 17 bar
